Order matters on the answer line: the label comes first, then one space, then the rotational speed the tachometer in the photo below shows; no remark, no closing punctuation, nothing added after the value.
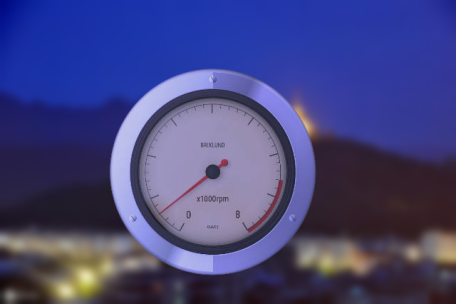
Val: 600 rpm
